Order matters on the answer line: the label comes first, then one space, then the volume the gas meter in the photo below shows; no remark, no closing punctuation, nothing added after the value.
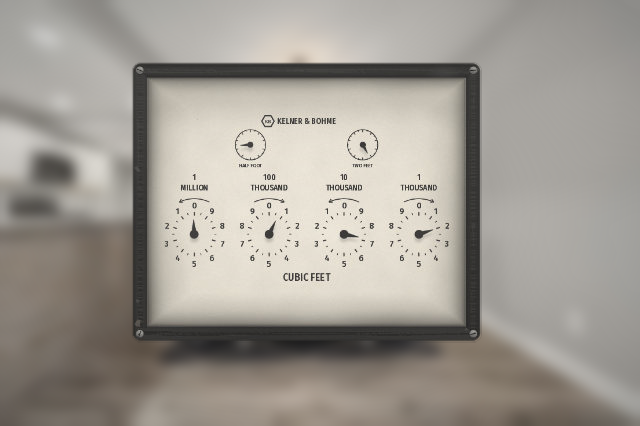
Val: 7200 ft³
